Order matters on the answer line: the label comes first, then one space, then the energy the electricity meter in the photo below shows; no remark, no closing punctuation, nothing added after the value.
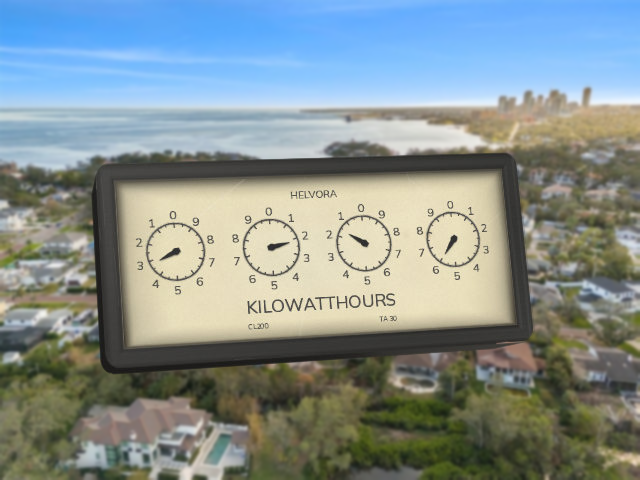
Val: 3216 kWh
